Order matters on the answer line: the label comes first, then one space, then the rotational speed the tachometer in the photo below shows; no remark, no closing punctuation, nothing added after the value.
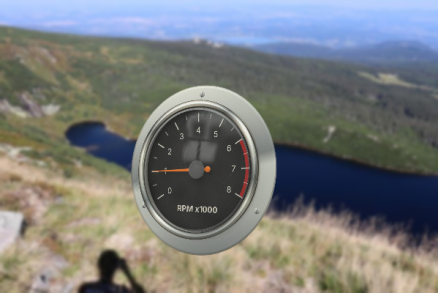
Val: 1000 rpm
